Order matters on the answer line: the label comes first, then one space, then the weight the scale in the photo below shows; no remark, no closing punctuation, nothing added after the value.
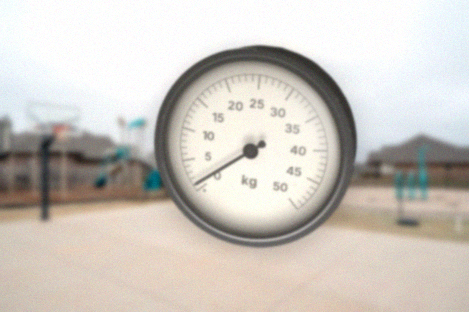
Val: 1 kg
